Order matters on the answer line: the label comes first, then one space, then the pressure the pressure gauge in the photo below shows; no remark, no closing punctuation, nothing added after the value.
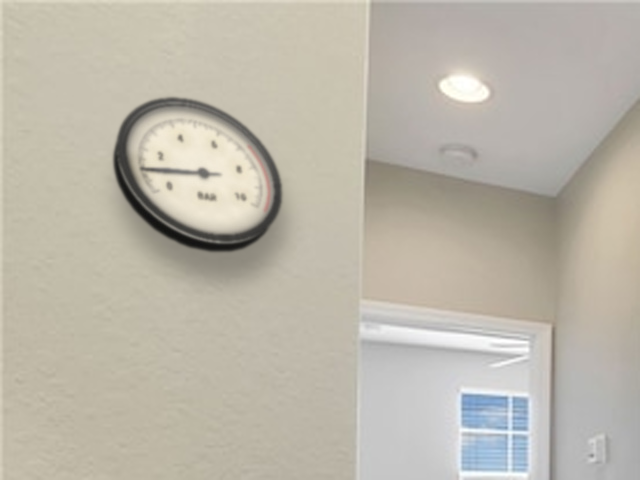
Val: 1 bar
